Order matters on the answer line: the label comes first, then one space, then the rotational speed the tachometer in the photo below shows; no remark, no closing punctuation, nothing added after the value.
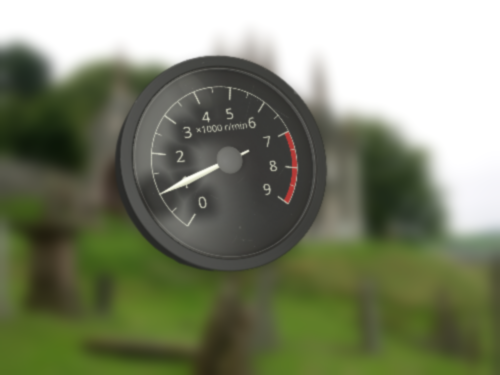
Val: 1000 rpm
